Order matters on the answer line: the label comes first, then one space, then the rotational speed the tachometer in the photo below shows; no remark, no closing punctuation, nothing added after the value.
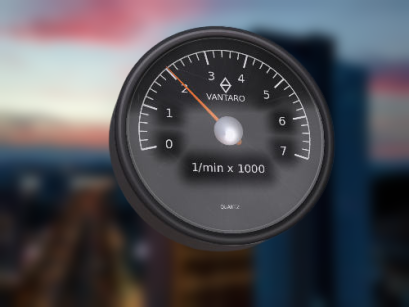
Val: 2000 rpm
